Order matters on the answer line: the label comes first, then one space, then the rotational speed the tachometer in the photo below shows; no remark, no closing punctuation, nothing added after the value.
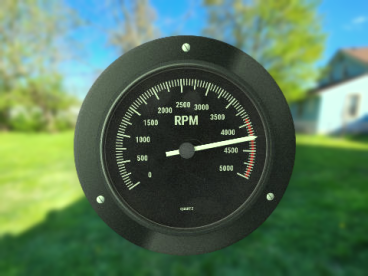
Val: 4250 rpm
